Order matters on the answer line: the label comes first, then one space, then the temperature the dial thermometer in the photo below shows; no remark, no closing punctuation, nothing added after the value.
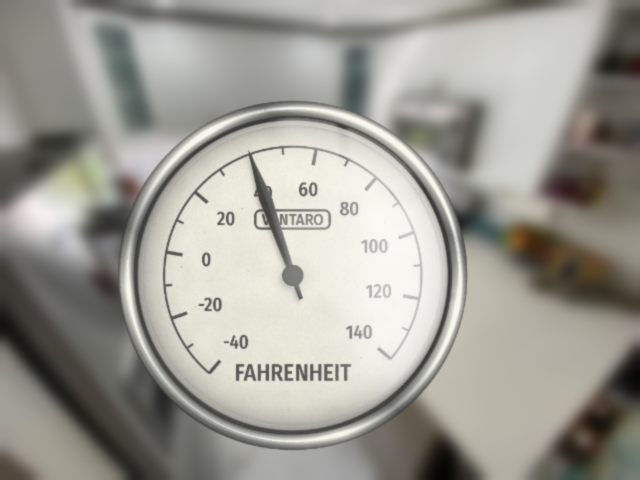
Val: 40 °F
